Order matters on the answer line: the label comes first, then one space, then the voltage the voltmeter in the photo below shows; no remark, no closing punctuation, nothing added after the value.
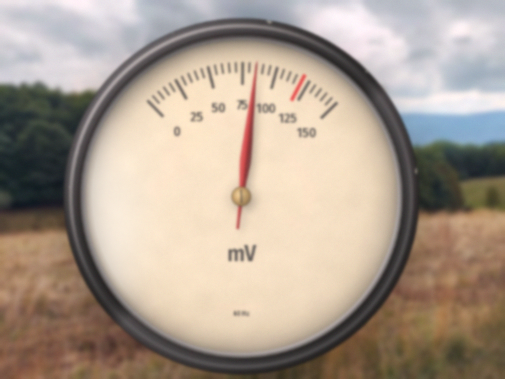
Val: 85 mV
